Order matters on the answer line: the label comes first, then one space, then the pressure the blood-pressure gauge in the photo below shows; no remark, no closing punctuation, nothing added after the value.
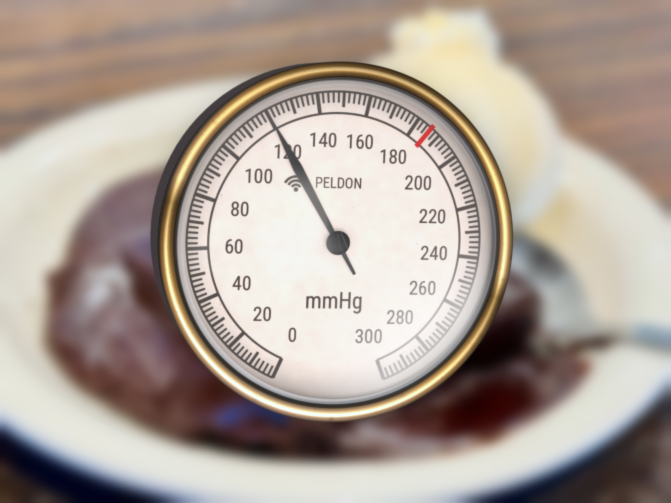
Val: 120 mmHg
